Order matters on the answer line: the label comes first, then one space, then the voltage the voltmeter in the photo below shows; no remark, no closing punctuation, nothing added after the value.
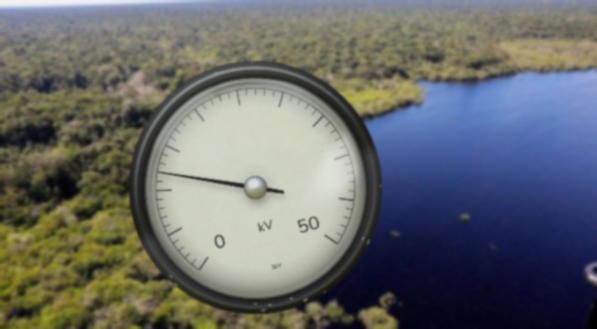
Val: 12 kV
